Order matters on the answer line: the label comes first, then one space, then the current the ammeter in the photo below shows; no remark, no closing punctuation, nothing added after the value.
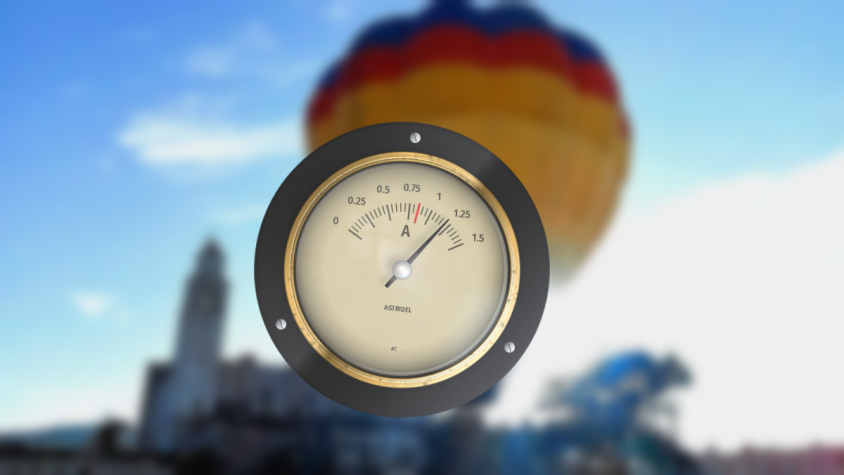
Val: 1.2 A
